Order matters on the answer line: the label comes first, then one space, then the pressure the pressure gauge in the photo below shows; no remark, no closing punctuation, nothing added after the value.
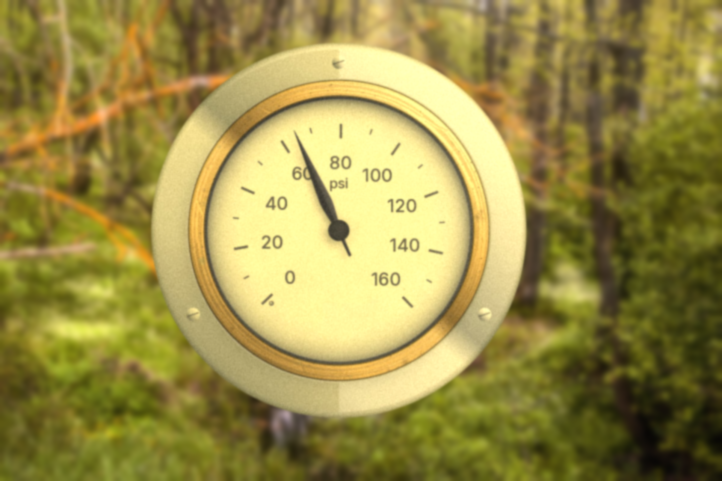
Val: 65 psi
